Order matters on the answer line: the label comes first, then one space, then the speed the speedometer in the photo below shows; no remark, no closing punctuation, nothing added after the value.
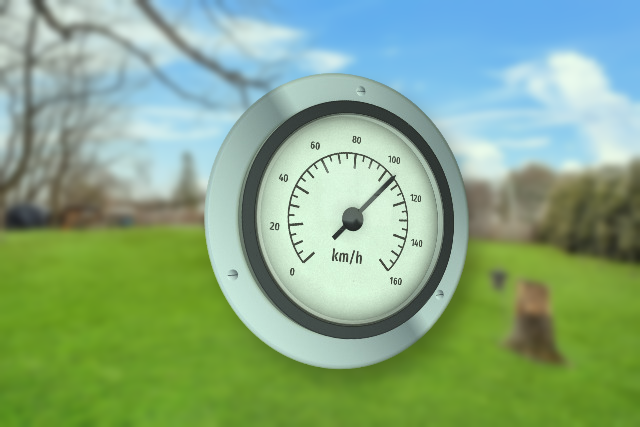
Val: 105 km/h
